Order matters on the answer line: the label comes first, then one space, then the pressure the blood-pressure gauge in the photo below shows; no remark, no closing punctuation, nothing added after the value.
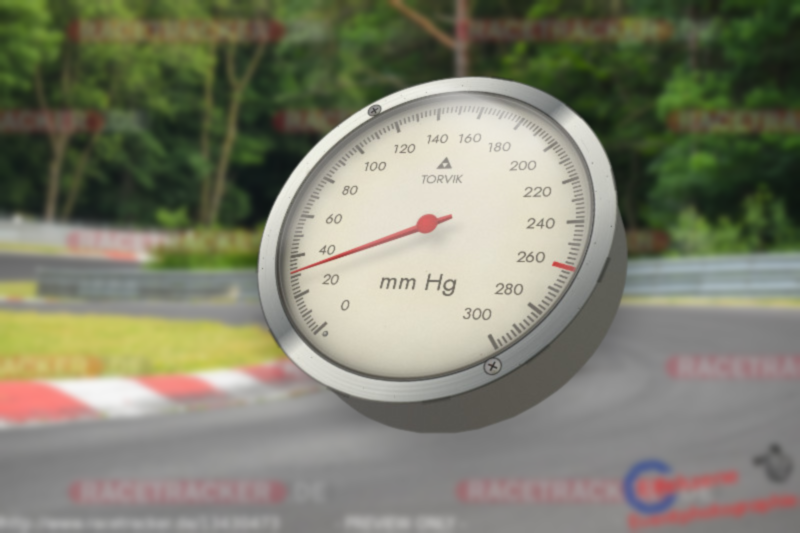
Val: 30 mmHg
